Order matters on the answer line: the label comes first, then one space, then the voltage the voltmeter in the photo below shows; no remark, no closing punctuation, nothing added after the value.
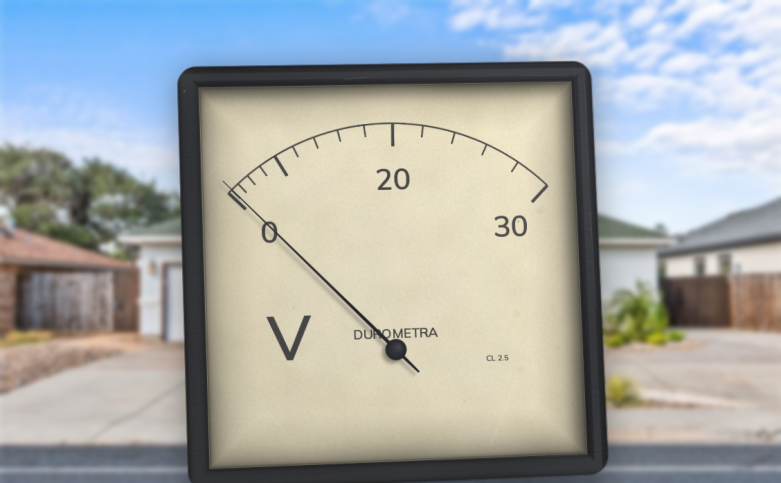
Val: 2 V
